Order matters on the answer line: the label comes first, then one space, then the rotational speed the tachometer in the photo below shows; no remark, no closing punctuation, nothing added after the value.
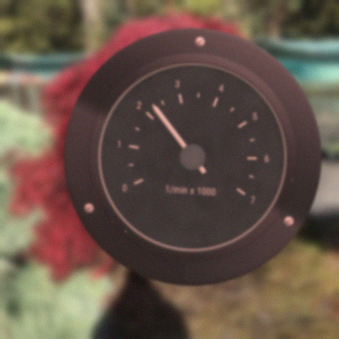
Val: 2250 rpm
